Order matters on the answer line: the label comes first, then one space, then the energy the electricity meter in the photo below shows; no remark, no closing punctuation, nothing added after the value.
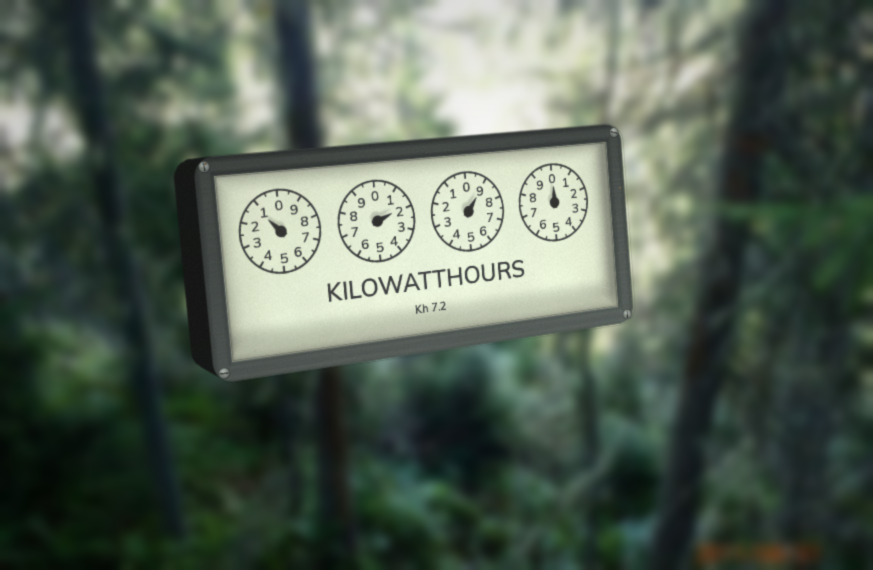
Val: 1190 kWh
